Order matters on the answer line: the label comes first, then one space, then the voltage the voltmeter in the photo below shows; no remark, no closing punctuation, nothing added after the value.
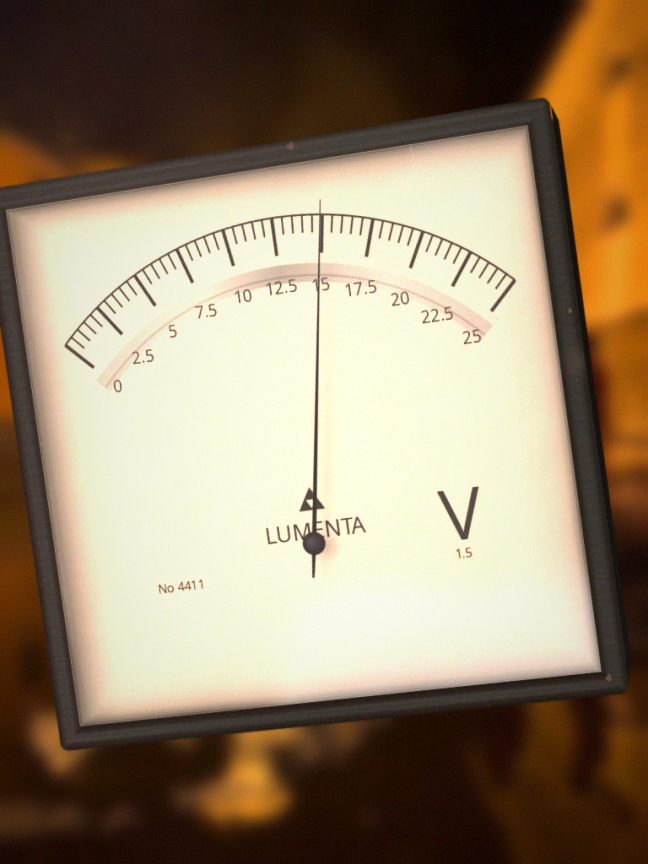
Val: 15 V
